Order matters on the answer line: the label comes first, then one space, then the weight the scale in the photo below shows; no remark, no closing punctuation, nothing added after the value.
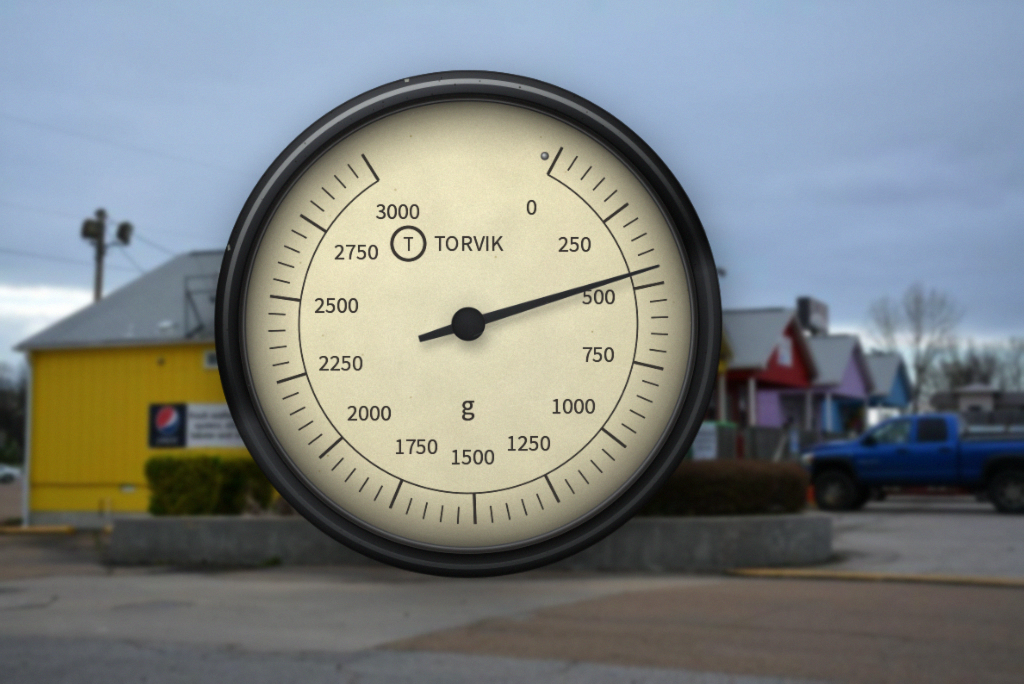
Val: 450 g
